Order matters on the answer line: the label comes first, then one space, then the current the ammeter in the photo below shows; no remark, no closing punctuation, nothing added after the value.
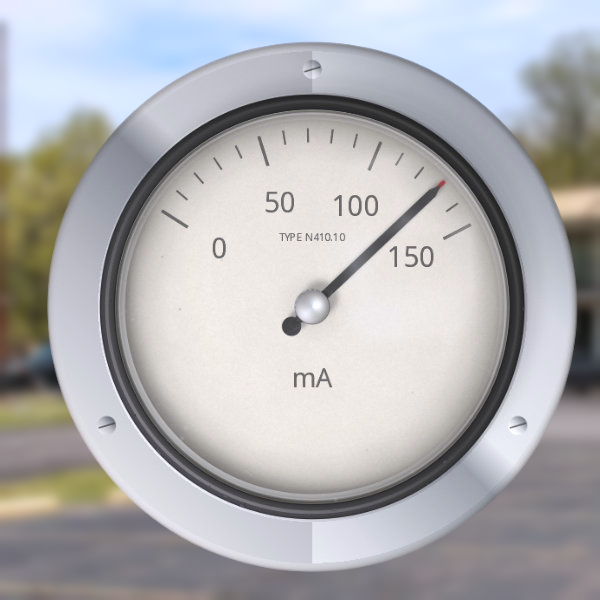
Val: 130 mA
